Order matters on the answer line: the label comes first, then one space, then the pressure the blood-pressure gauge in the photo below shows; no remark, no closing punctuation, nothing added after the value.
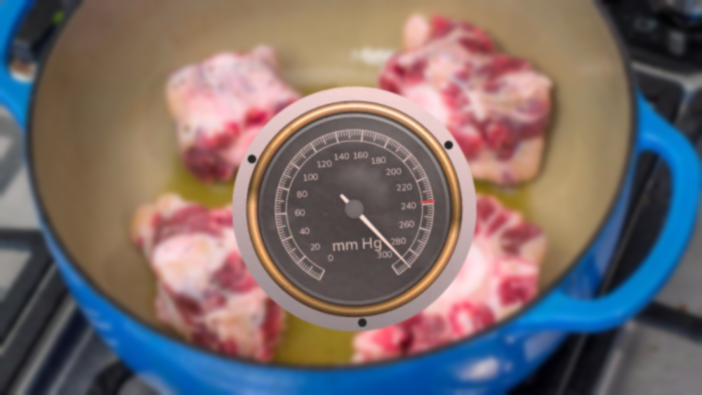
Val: 290 mmHg
